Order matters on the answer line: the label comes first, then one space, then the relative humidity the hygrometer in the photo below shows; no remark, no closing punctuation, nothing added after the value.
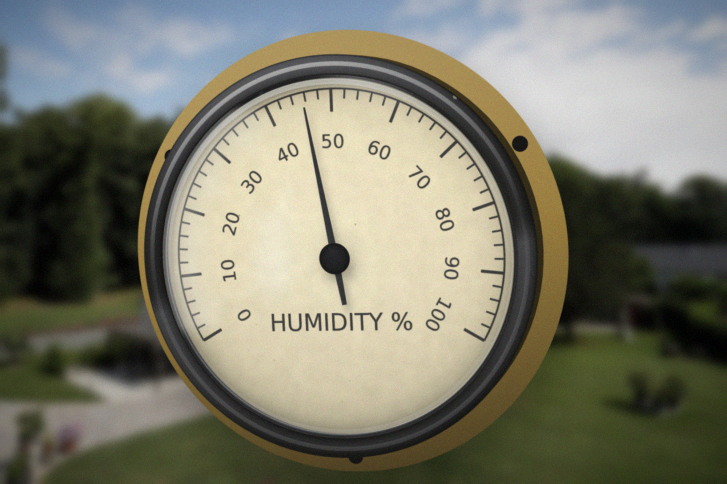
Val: 46 %
